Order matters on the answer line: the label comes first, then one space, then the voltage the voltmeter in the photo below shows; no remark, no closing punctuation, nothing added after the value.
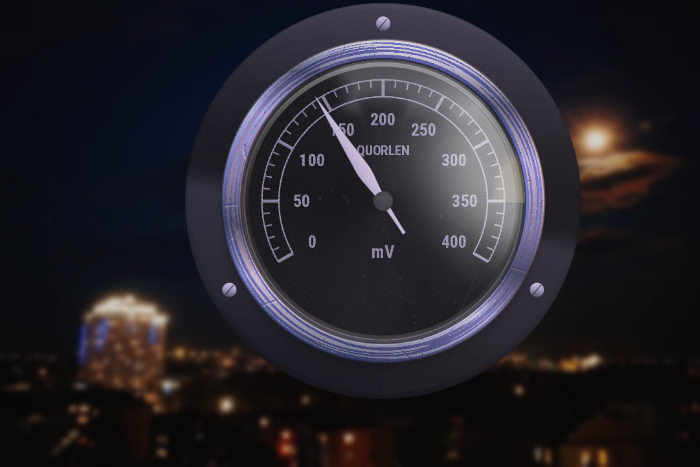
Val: 145 mV
